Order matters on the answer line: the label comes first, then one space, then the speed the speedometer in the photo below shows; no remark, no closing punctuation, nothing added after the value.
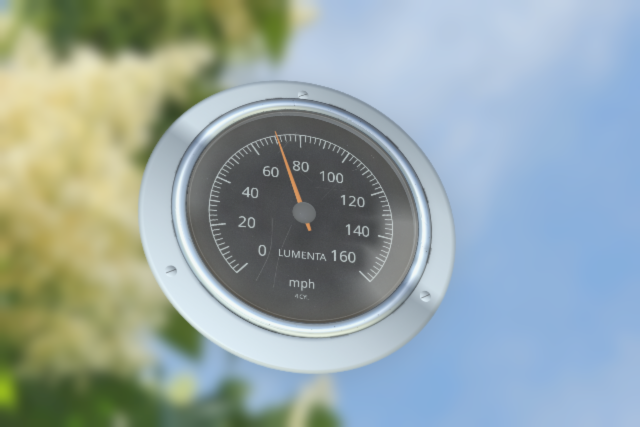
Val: 70 mph
